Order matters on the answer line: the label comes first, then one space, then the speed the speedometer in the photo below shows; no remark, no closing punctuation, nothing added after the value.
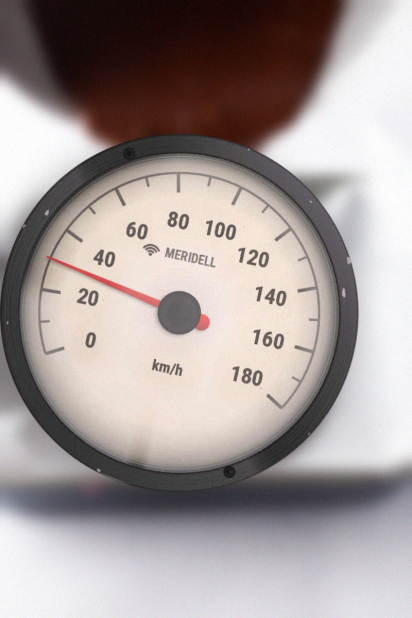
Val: 30 km/h
